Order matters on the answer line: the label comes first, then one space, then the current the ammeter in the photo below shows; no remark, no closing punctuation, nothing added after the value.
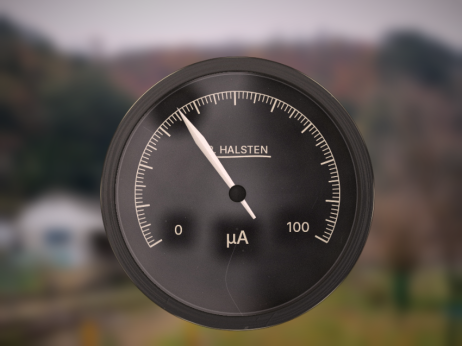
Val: 36 µA
